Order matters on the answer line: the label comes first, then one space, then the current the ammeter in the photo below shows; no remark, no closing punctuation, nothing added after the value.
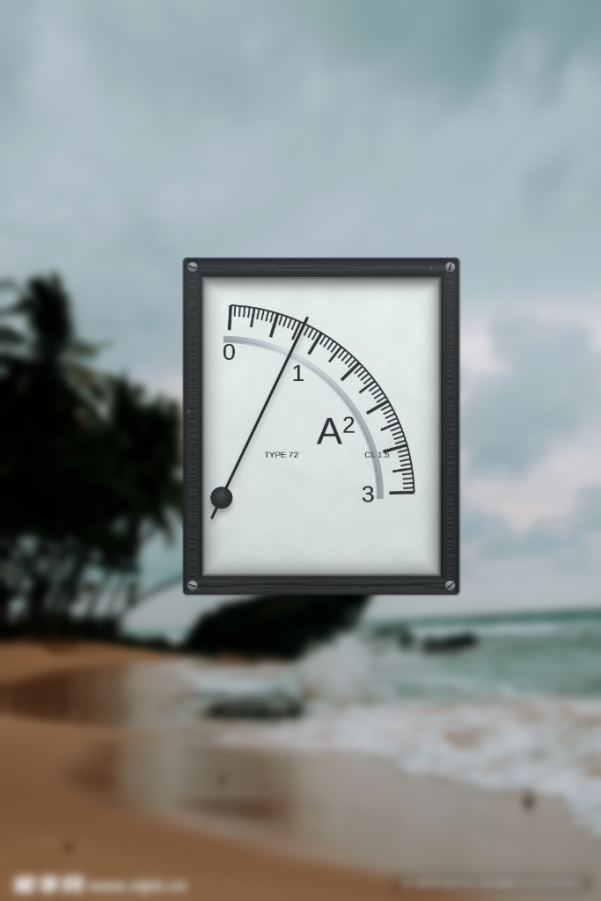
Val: 0.8 A
